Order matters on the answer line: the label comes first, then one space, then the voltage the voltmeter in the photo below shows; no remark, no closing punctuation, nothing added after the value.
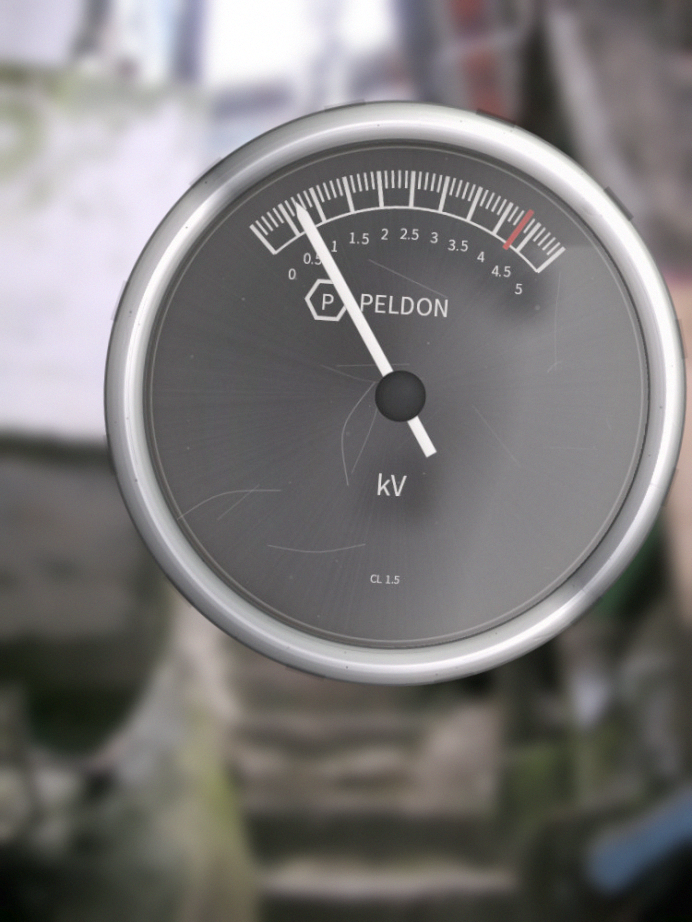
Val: 0.7 kV
